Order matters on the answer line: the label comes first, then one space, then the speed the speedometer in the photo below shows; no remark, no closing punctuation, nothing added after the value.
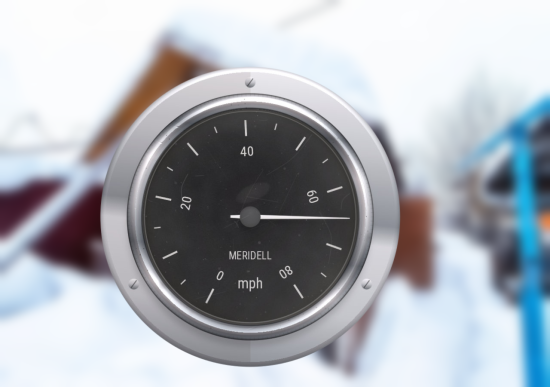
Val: 65 mph
